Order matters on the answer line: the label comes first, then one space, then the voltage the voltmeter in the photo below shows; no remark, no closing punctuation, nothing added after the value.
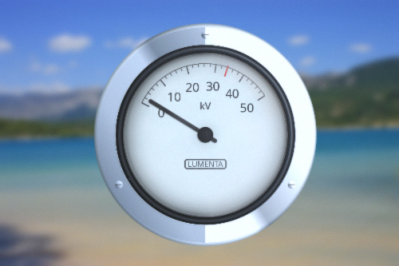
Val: 2 kV
